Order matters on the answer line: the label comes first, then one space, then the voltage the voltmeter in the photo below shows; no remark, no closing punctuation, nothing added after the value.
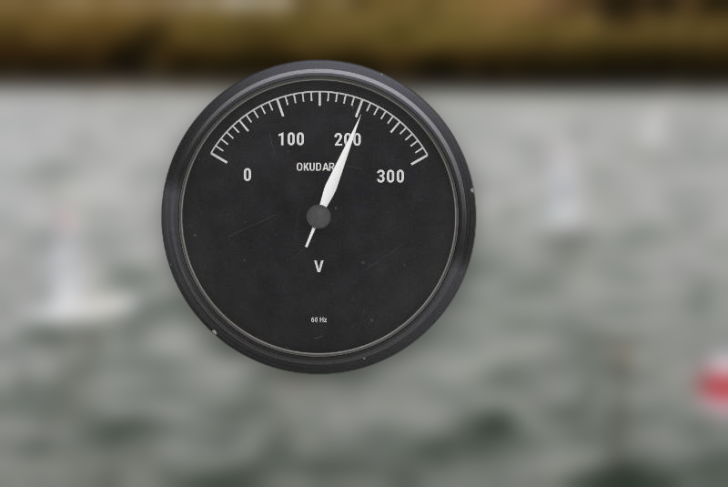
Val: 205 V
